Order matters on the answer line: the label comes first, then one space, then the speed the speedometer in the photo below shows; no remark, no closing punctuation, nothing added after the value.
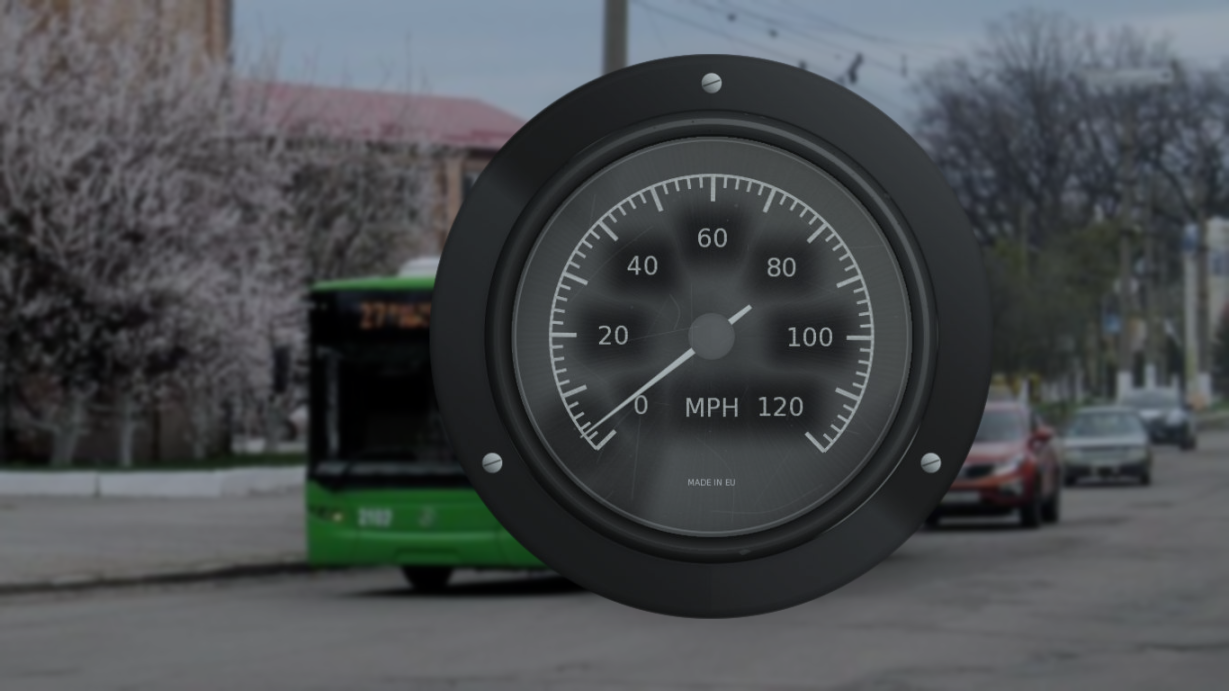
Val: 3 mph
